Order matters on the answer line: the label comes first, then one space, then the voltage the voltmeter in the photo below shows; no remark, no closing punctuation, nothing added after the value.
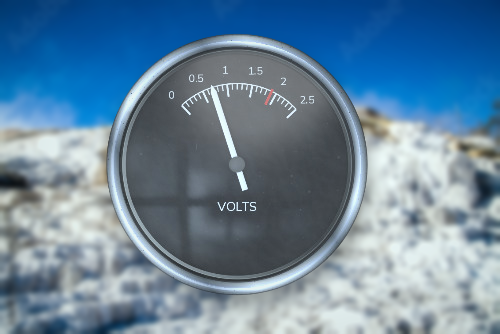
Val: 0.7 V
